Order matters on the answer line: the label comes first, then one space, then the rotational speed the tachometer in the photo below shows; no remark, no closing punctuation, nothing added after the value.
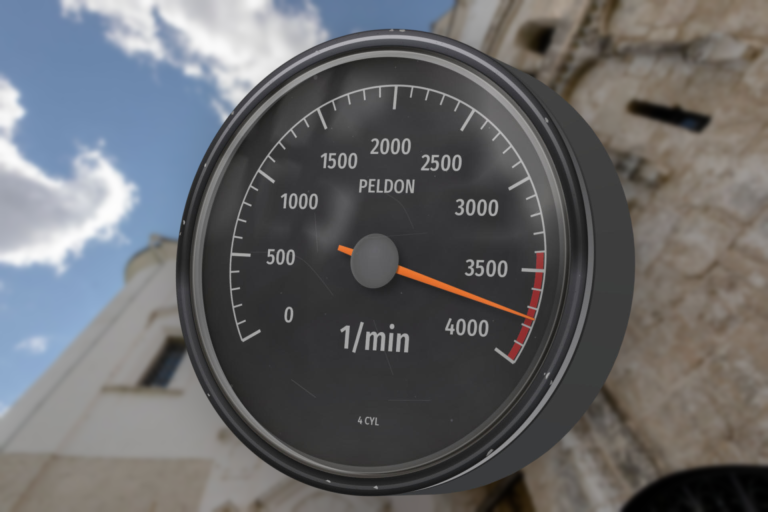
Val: 3750 rpm
